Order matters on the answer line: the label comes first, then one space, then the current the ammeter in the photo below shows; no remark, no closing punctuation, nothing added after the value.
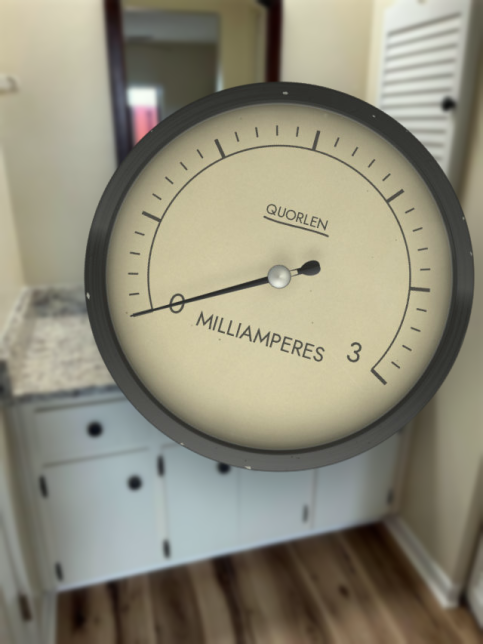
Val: 0 mA
